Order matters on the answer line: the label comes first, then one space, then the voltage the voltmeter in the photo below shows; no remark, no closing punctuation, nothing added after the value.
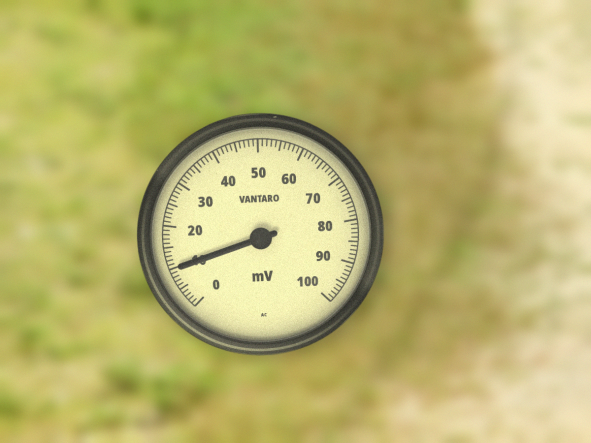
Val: 10 mV
